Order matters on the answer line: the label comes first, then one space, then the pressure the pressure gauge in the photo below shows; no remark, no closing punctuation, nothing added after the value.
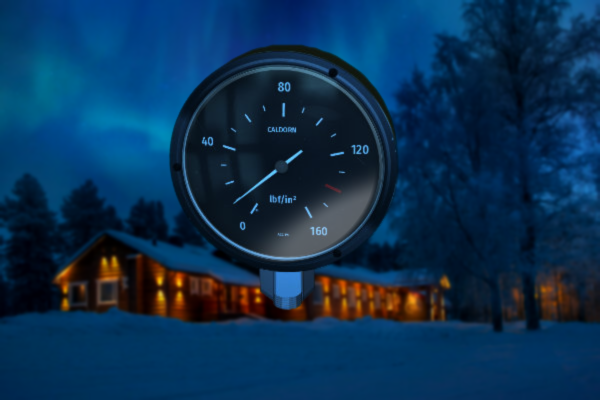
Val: 10 psi
